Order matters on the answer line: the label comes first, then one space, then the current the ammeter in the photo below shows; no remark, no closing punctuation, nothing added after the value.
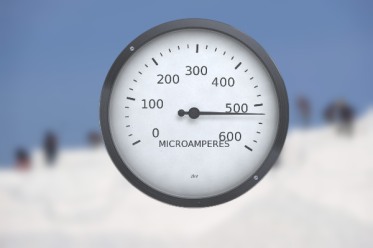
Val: 520 µA
